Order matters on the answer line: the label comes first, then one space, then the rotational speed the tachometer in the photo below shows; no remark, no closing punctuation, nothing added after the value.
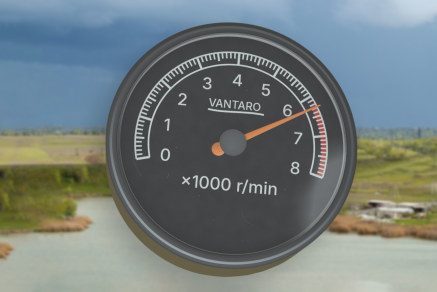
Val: 6300 rpm
